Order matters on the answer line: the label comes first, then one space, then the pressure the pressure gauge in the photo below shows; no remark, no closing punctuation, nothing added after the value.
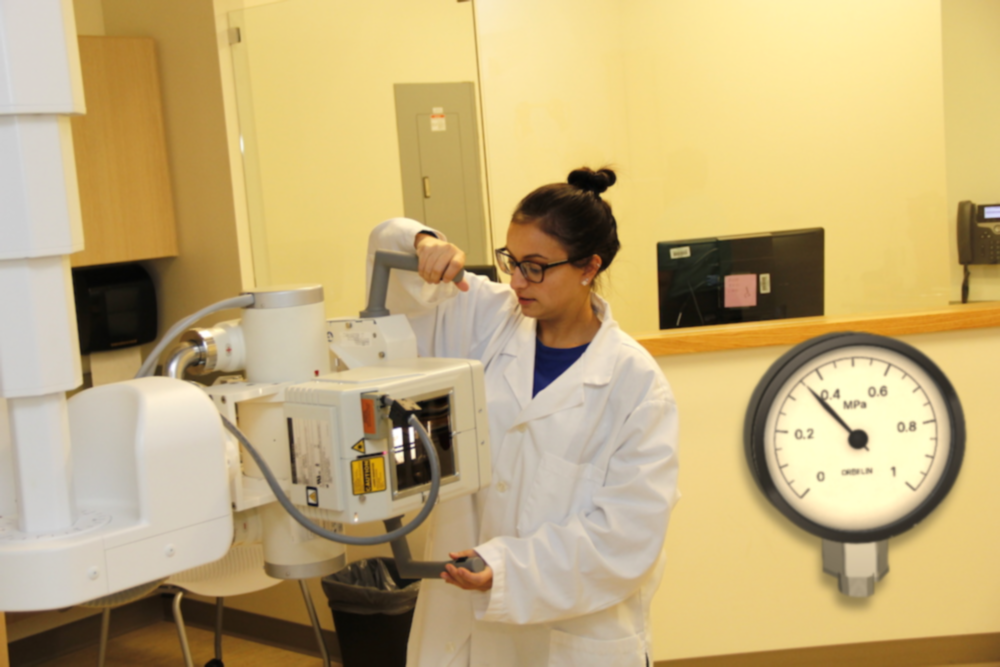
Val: 0.35 MPa
